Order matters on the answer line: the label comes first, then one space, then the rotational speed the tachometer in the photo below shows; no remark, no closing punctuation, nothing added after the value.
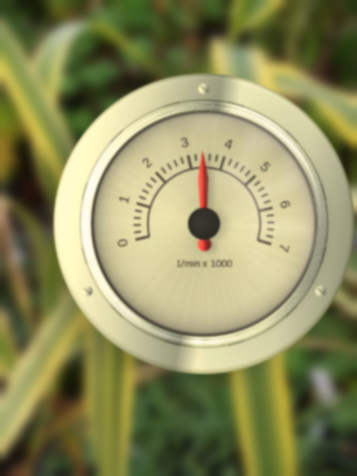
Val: 3400 rpm
